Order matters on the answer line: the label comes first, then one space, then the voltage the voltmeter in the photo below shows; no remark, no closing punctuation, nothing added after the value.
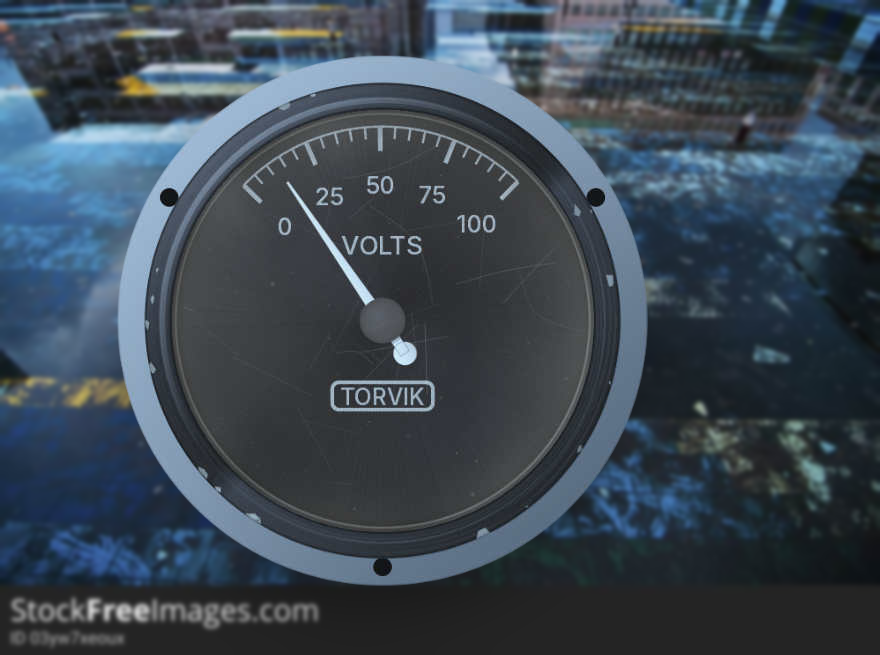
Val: 12.5 V
